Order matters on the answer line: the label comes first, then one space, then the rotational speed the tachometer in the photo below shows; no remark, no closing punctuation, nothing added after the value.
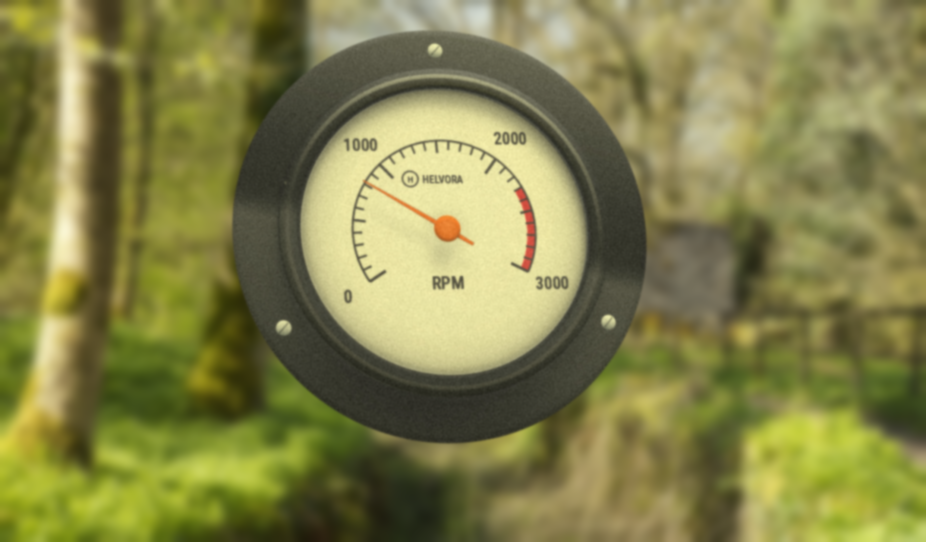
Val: 800 rpm
